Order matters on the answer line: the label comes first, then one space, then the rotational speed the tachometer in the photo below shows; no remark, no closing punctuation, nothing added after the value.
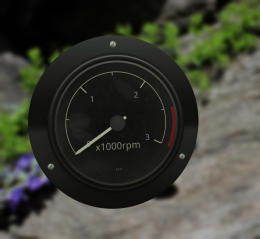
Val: 0 rpm
